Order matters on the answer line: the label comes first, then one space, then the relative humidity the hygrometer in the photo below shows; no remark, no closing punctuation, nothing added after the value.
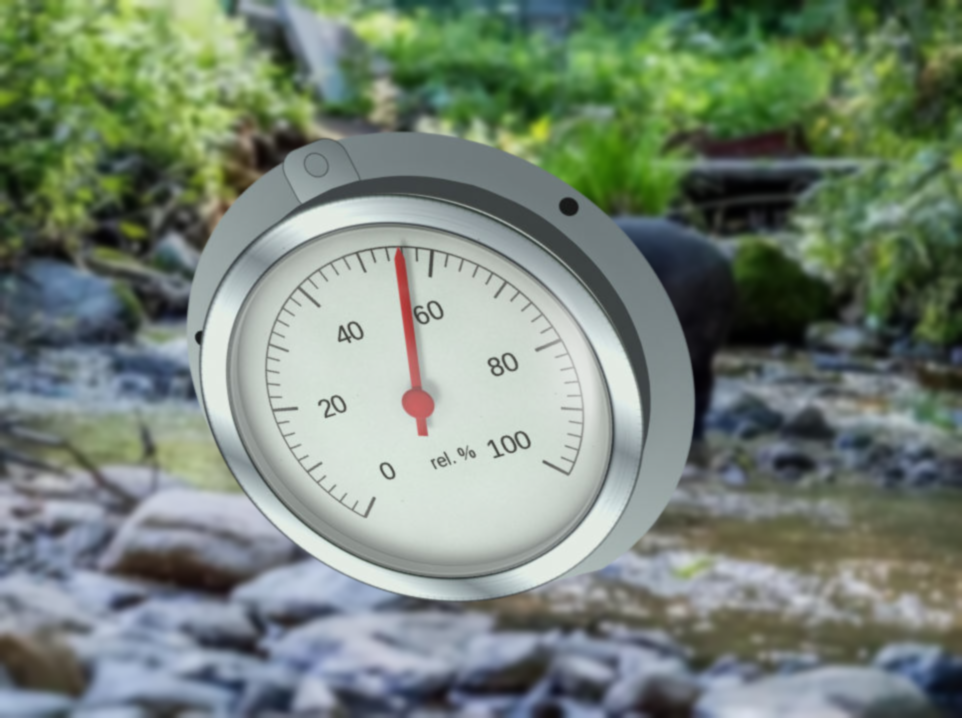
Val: 56 %
